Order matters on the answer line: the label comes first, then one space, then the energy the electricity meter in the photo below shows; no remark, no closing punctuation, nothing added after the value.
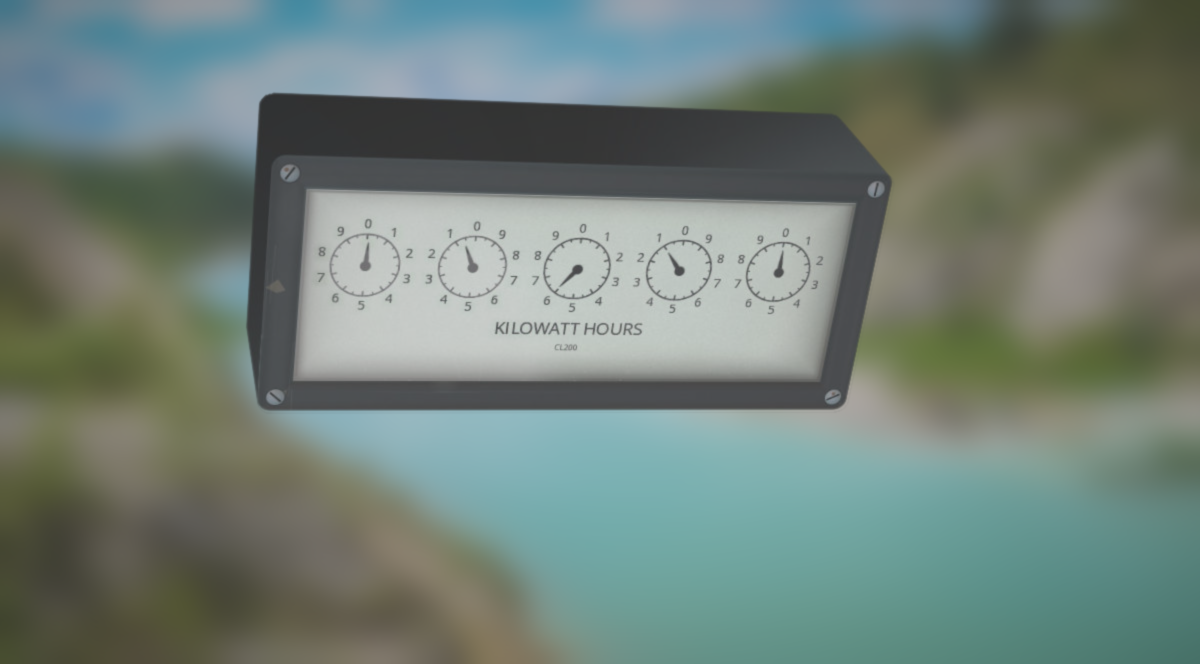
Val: 610 kWh
